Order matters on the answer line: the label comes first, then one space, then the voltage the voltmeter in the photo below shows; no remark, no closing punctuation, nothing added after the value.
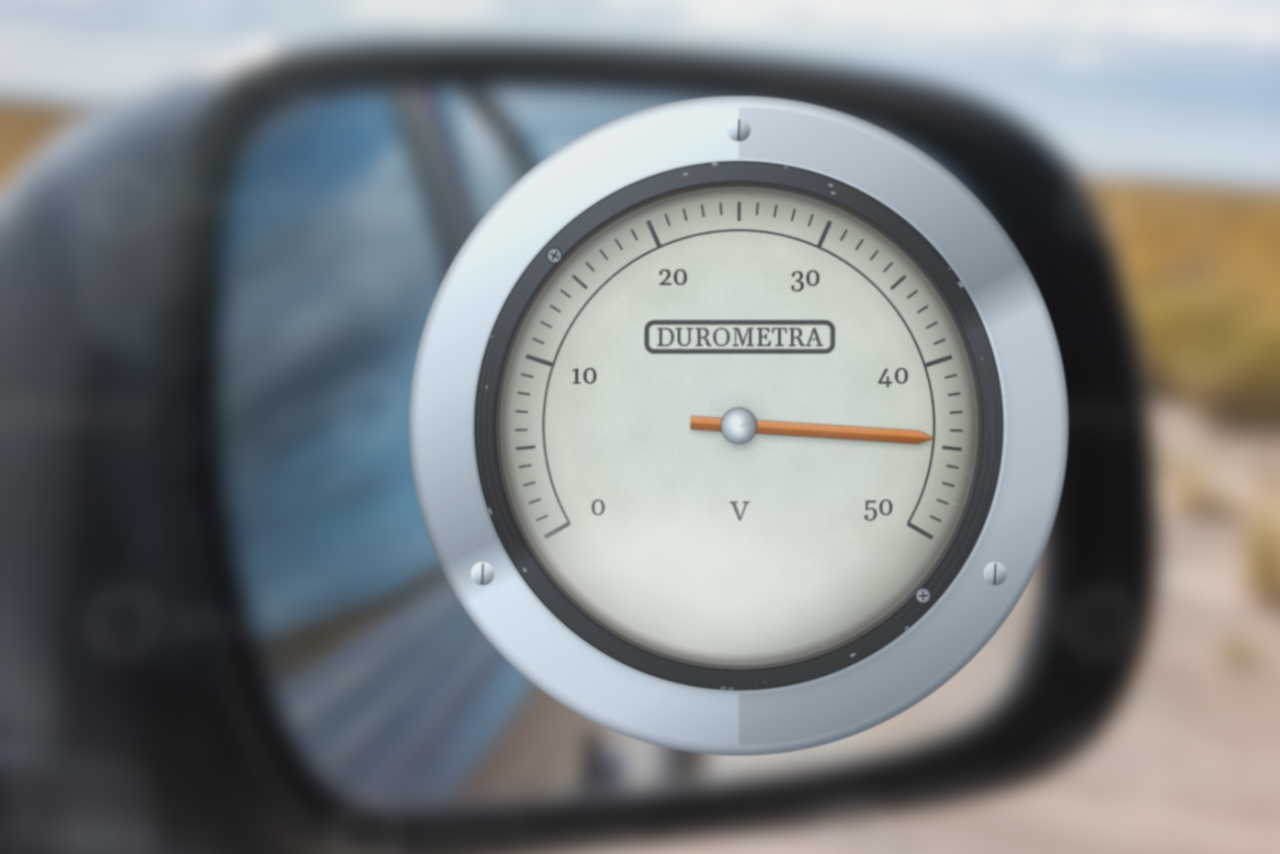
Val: 44.5 V
